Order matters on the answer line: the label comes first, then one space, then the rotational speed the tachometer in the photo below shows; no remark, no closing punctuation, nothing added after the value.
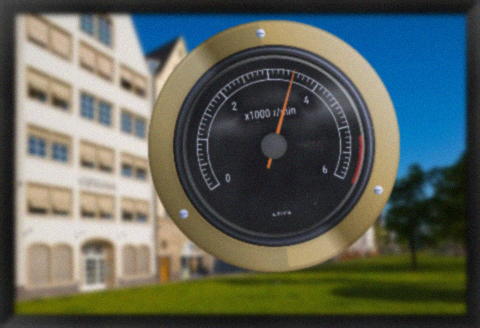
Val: 3500 rpm
